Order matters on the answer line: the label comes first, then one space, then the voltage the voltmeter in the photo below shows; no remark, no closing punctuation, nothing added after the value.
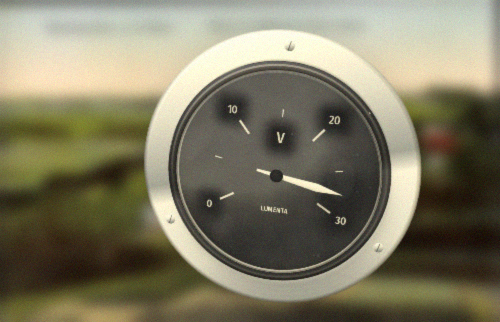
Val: 27.5 V
